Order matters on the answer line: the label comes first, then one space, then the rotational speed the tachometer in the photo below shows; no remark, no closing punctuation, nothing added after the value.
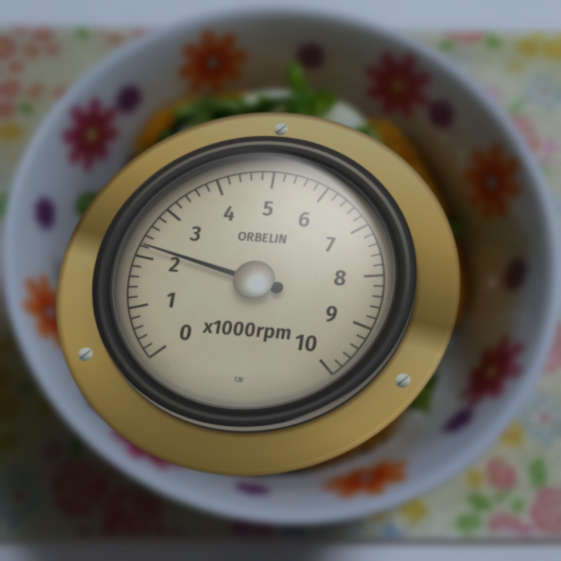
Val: 2200 rpm
